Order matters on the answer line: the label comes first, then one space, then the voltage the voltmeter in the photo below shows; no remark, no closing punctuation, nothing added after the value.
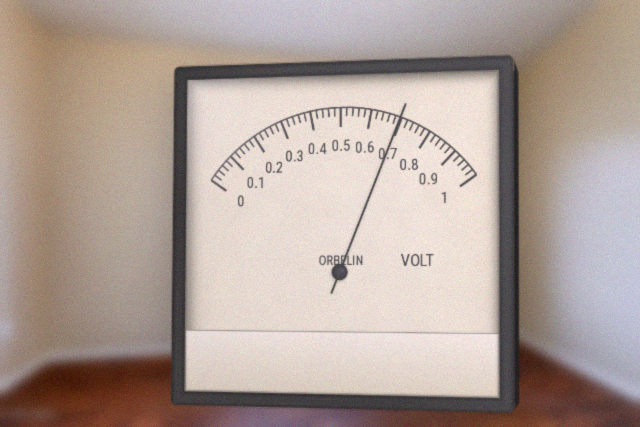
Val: 0.7 V
